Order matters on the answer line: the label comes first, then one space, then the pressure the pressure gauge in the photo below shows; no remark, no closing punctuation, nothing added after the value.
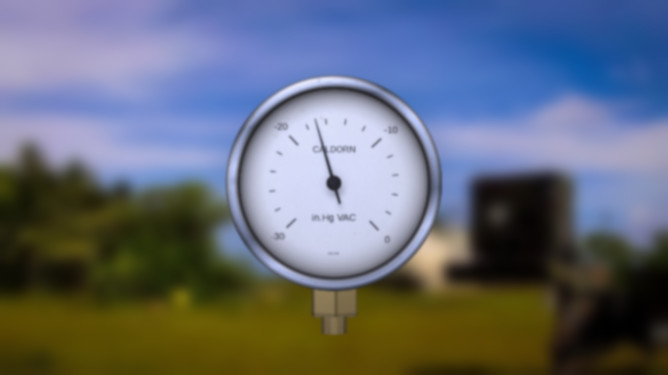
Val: -17 inHg
